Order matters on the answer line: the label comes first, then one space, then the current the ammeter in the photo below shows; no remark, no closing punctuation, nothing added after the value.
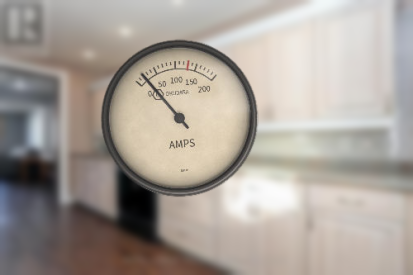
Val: 20 A
